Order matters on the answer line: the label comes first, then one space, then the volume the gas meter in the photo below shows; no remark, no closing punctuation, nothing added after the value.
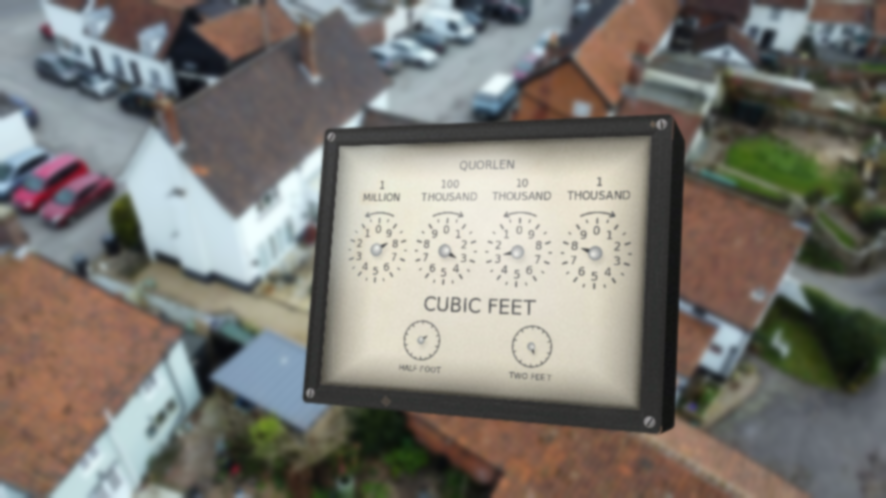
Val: 832800 ft³
